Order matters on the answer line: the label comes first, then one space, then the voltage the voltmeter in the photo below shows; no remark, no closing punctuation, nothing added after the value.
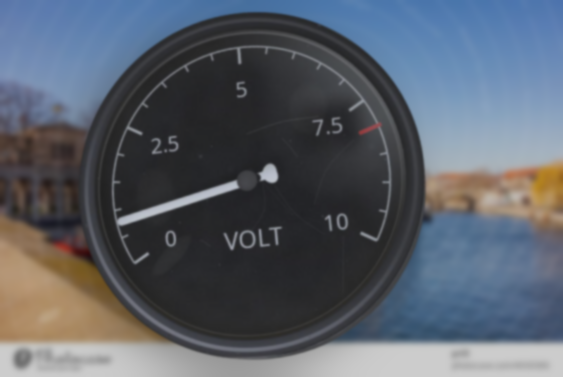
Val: 0.75 V
